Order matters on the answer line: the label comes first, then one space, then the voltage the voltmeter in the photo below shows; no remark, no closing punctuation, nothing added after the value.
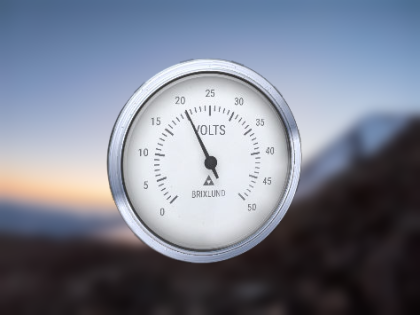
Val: 20 V
